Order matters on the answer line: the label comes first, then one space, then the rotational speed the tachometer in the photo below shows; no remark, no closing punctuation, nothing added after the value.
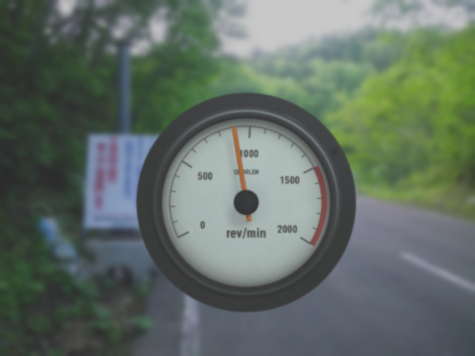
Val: 900 rpm
